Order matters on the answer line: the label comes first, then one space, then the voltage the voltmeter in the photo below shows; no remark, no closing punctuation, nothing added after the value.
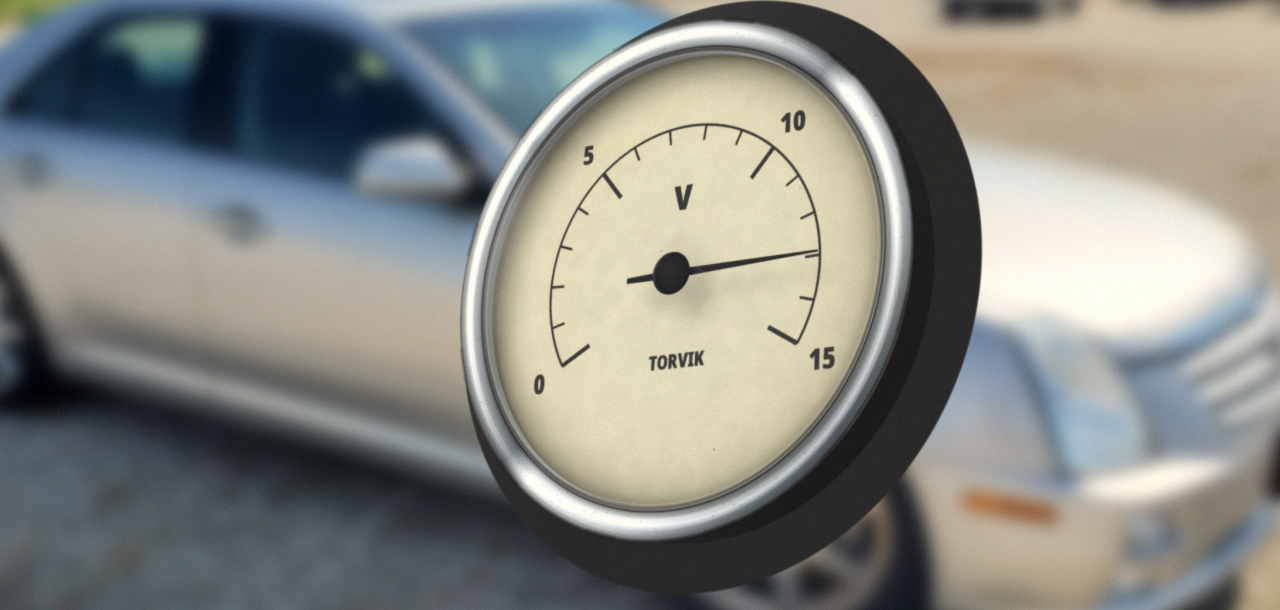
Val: 13 V
